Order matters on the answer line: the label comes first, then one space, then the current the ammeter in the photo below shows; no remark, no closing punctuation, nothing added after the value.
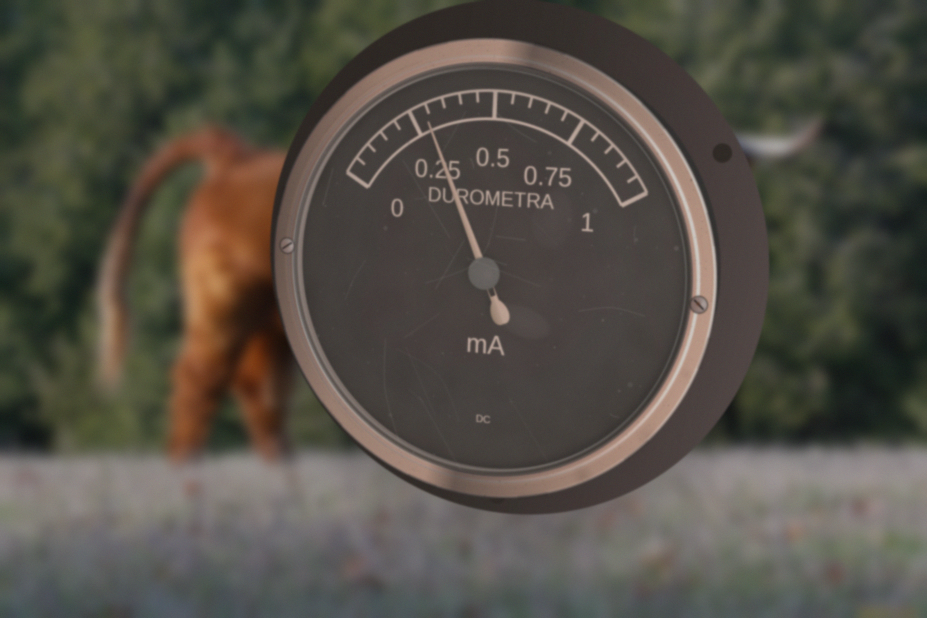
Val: 0.3 mA
